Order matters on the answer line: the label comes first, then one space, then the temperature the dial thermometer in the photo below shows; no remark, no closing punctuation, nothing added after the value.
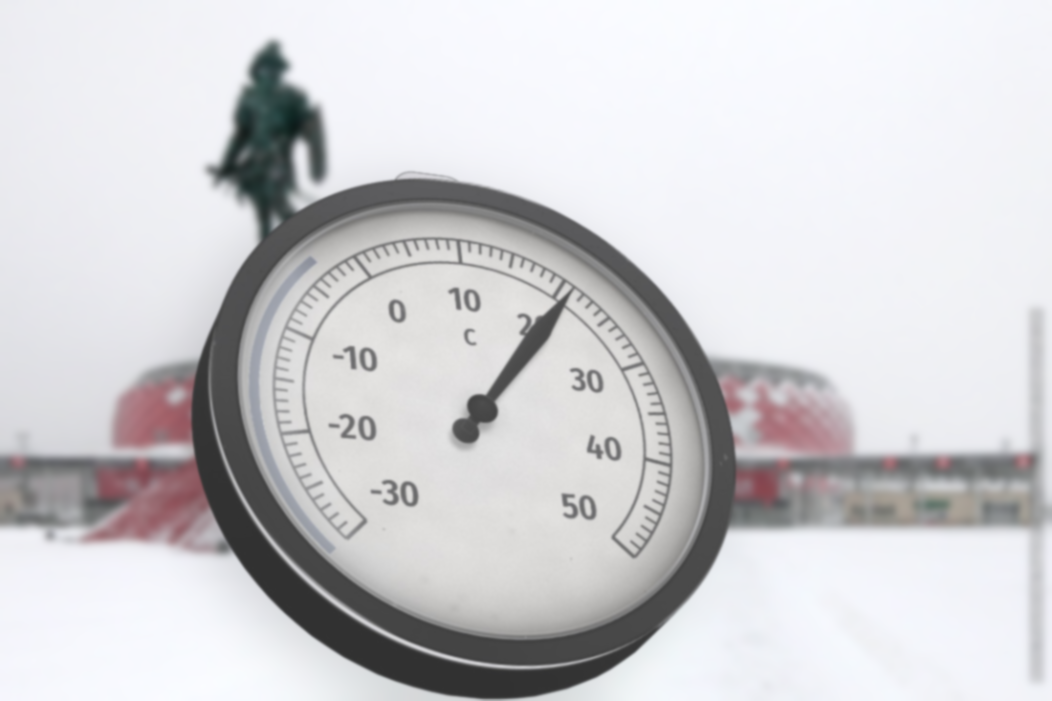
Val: 21 °C
